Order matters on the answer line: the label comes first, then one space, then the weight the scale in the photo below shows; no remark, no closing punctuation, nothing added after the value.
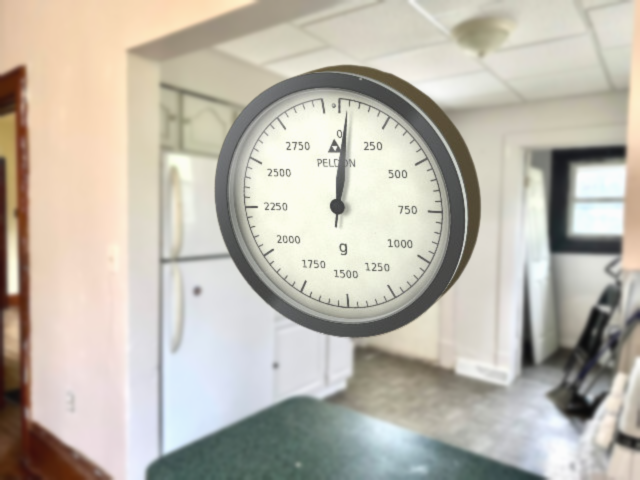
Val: 50 g
